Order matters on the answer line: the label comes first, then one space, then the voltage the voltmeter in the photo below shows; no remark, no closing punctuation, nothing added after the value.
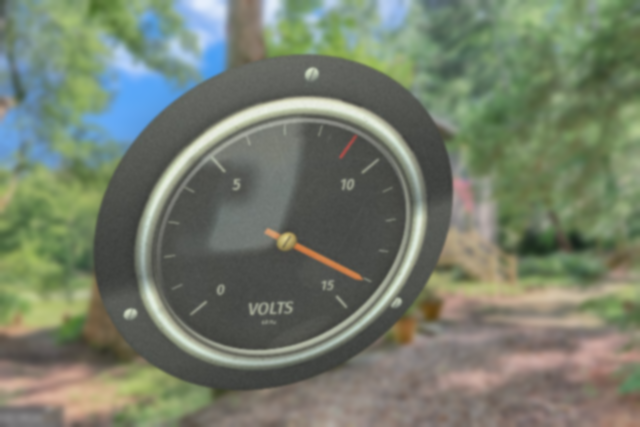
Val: 14 V
